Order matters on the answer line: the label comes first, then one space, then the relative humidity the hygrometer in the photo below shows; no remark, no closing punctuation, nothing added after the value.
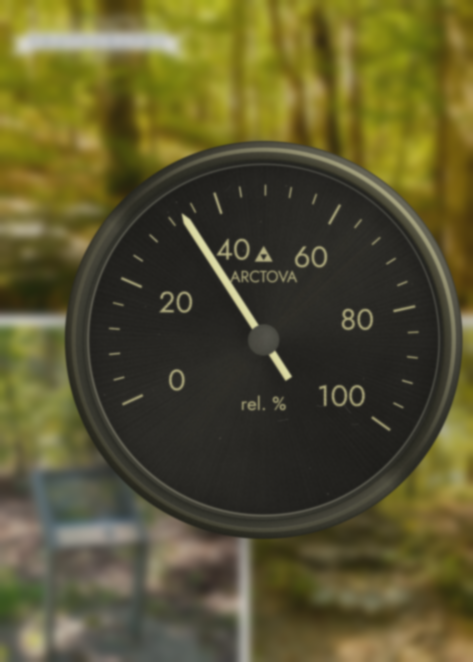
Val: 34 %
